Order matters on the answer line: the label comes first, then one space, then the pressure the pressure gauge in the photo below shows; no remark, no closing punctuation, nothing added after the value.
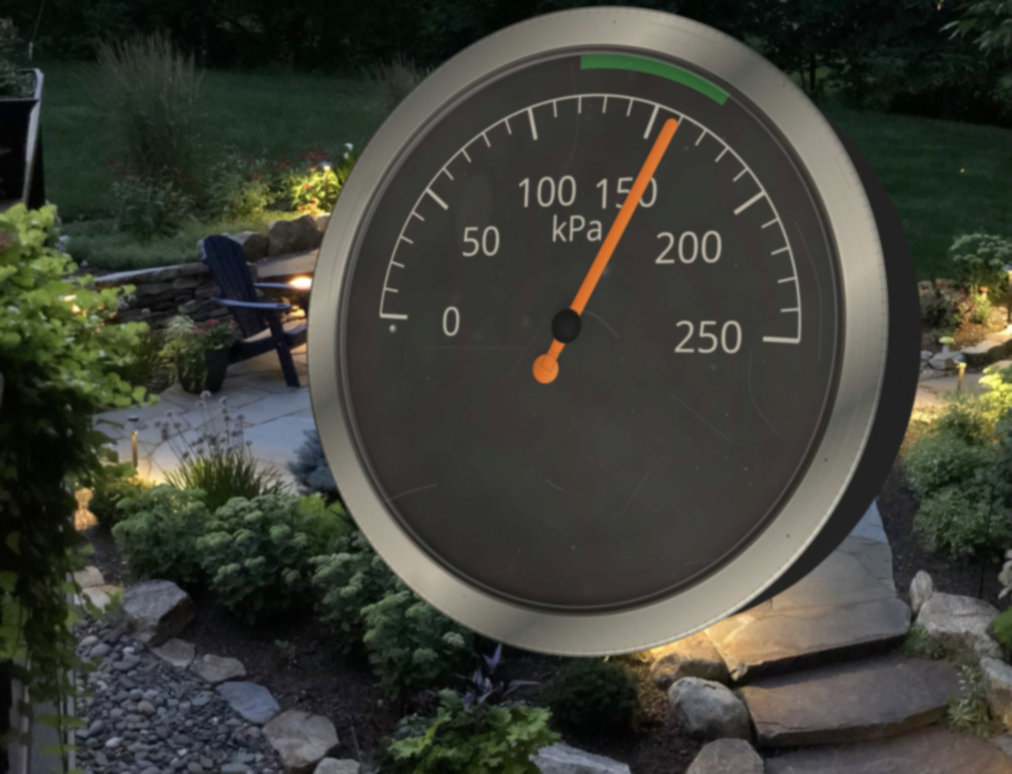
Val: 160 kPa
